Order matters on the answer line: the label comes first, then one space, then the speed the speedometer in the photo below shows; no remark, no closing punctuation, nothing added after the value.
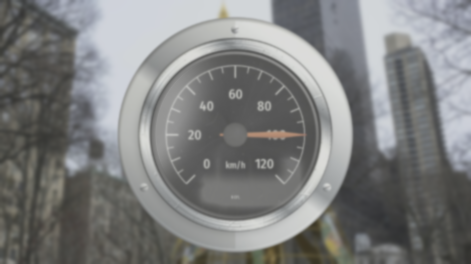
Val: 100 km/h
